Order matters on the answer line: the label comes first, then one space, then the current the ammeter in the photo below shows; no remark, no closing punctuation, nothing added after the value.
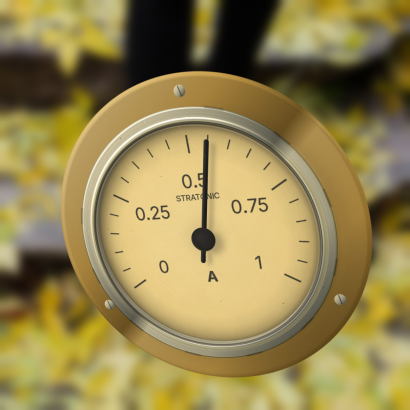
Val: 0.55 A
